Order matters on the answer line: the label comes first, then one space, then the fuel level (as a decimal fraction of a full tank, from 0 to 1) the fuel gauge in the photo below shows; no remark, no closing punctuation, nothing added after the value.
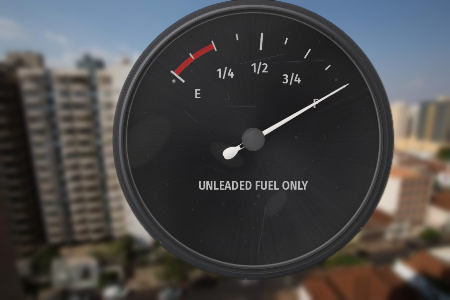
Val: 1
